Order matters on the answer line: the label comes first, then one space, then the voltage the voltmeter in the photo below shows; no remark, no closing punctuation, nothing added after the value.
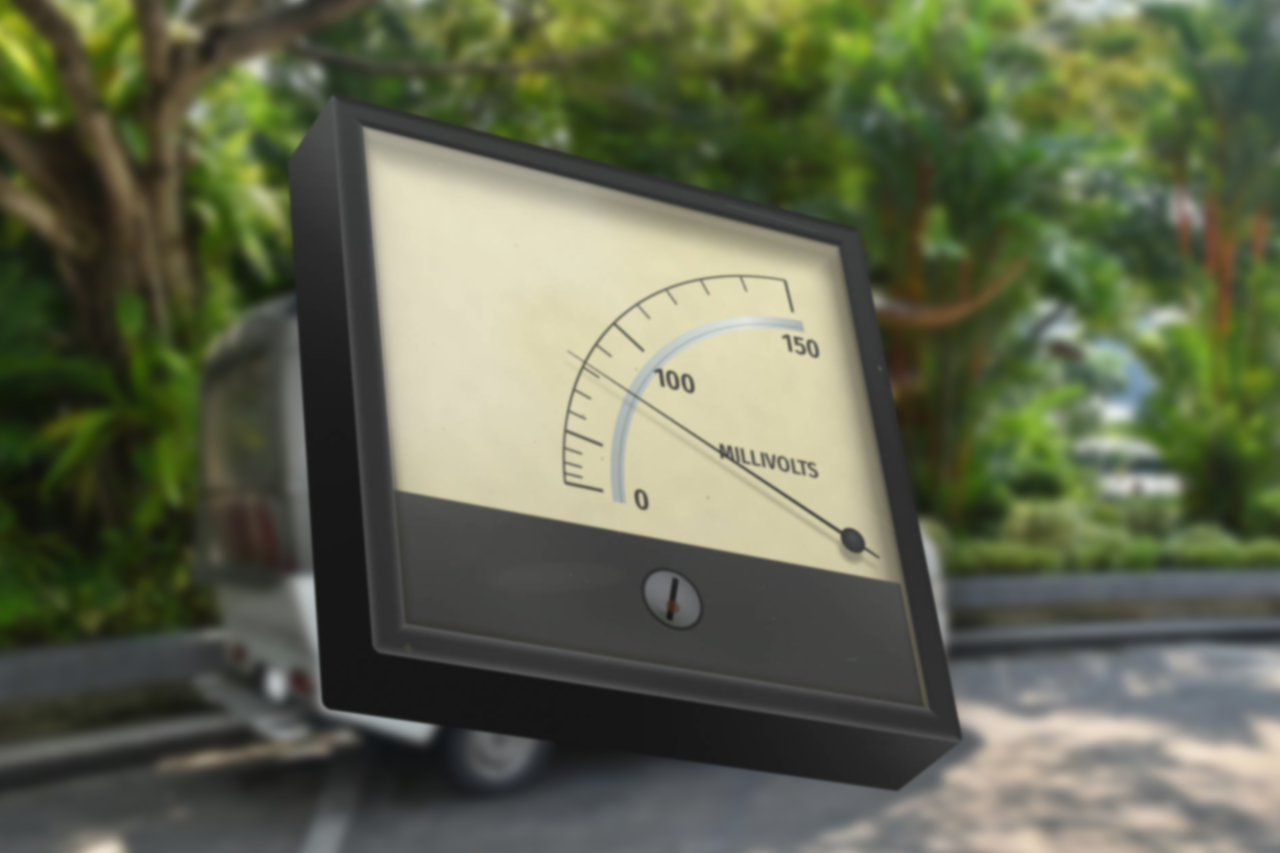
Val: 80 mV
